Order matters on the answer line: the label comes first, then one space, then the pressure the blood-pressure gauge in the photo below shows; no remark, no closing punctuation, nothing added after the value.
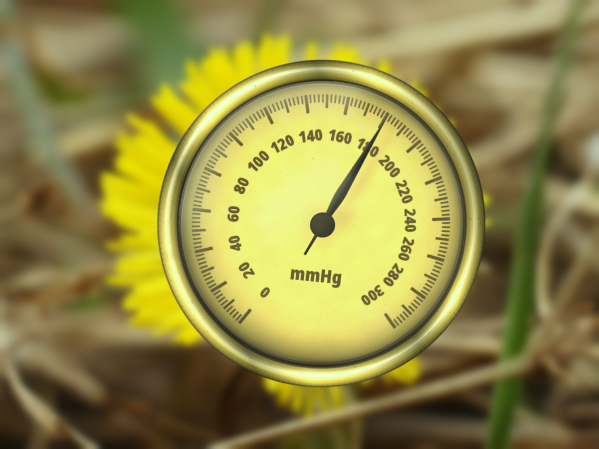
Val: 180 mmHg
